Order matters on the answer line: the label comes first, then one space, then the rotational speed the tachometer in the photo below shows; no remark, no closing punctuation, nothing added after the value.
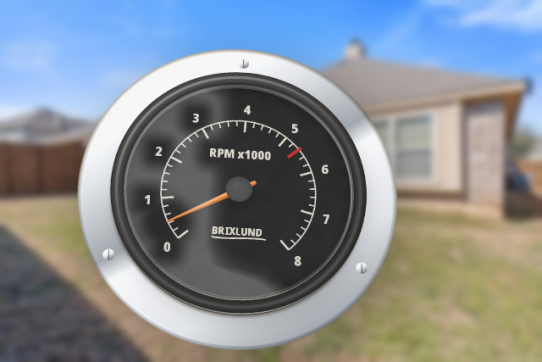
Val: 400 rpm
